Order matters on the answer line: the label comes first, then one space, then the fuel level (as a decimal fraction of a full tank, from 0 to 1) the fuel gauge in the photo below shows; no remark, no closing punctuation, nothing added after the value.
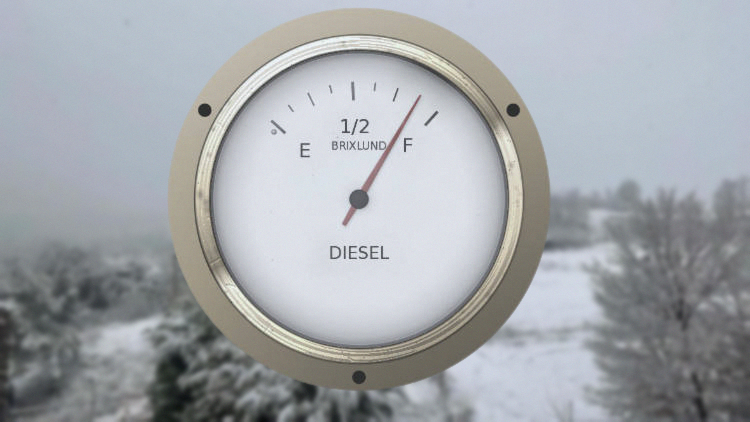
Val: 0.875
